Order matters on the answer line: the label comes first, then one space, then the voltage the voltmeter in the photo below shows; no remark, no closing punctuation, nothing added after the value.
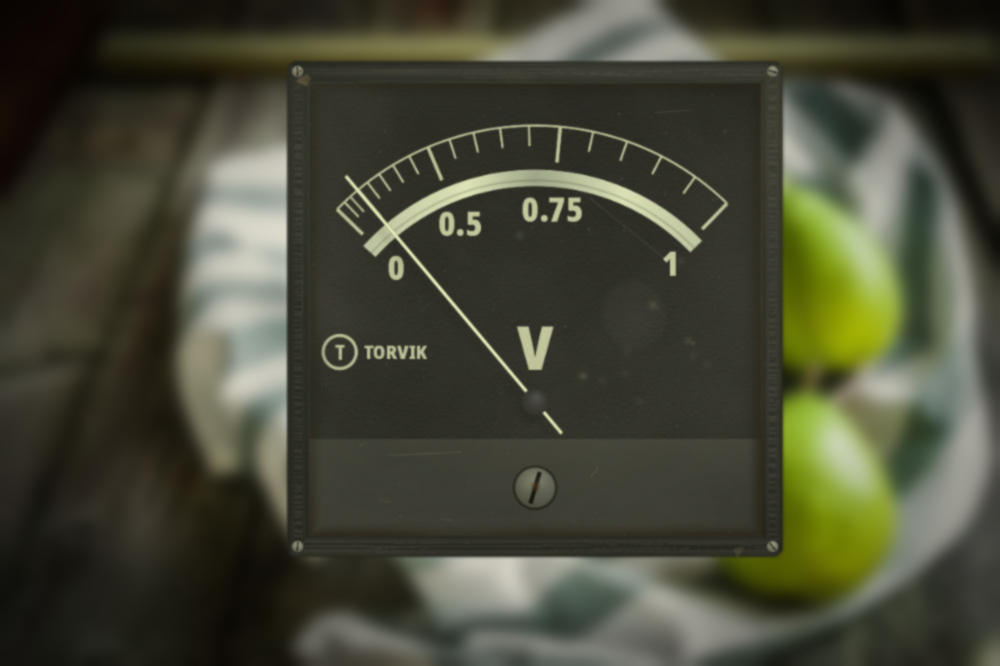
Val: 0.25 V
